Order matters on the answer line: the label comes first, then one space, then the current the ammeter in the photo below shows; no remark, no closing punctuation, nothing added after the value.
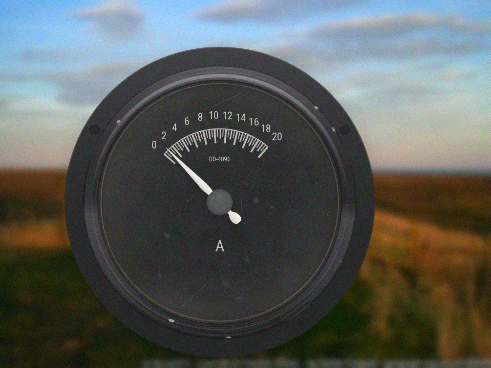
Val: 1 A
